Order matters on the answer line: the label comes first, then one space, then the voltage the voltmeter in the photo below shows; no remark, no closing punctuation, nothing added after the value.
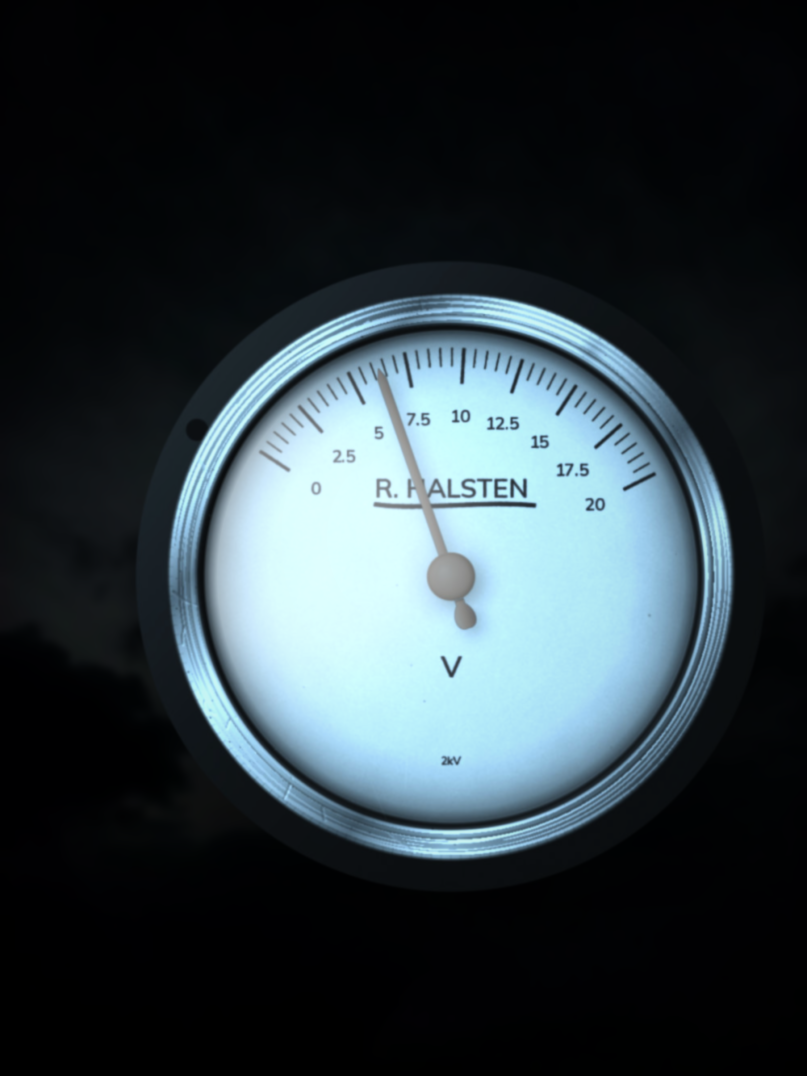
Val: 6.25 V
